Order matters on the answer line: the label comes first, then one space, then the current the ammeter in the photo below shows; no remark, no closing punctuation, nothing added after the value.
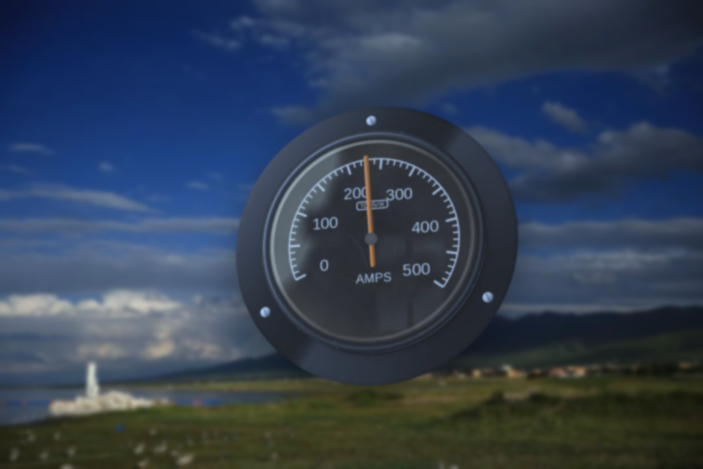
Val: 230 A
